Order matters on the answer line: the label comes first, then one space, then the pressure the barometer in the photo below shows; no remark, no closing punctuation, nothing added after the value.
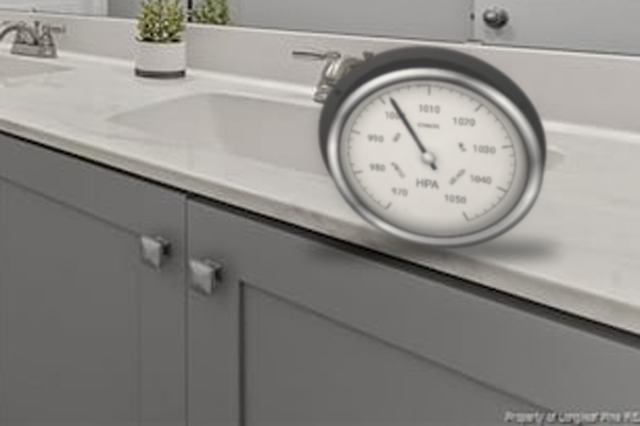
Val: 1002 hPa
